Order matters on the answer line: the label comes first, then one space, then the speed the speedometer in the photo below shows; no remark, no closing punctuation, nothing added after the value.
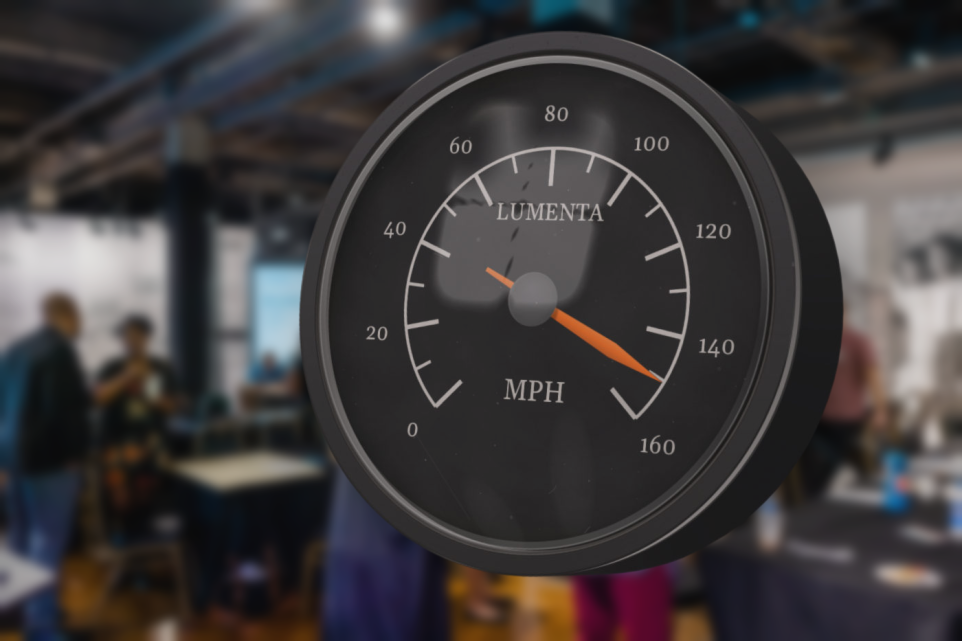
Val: 150 mph
